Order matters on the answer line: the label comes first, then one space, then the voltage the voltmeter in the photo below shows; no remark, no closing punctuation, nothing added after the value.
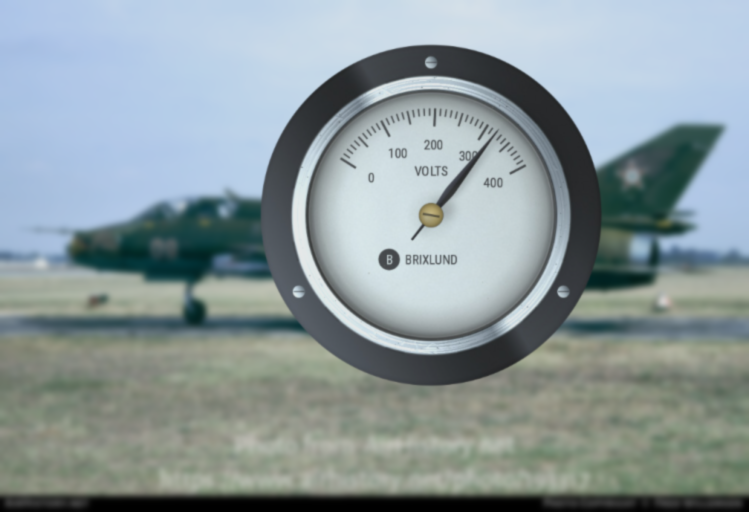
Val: 320 V
